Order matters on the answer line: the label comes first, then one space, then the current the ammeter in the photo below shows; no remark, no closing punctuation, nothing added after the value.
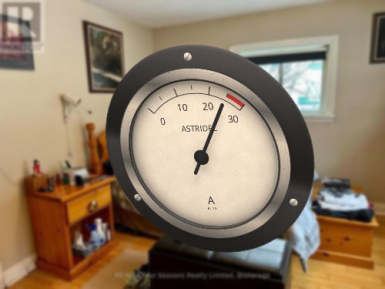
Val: 25 A
